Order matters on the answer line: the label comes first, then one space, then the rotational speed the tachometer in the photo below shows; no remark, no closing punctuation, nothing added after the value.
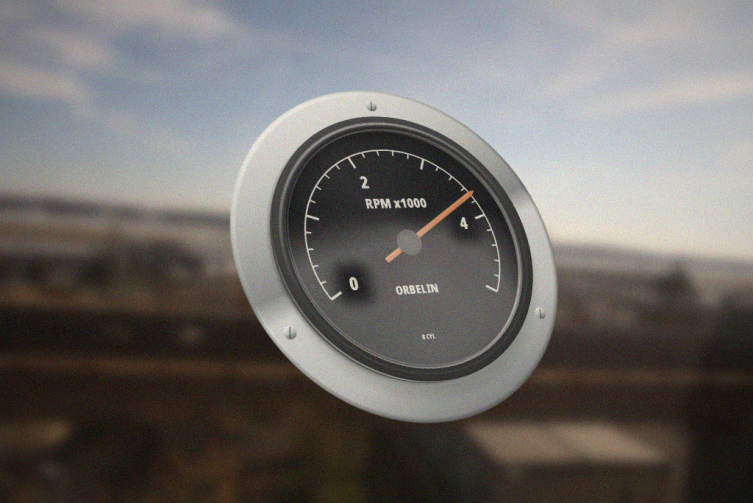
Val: 3700 rpm
